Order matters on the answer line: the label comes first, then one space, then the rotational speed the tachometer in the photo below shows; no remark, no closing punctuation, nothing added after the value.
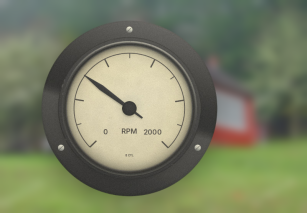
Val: 600 rpm
